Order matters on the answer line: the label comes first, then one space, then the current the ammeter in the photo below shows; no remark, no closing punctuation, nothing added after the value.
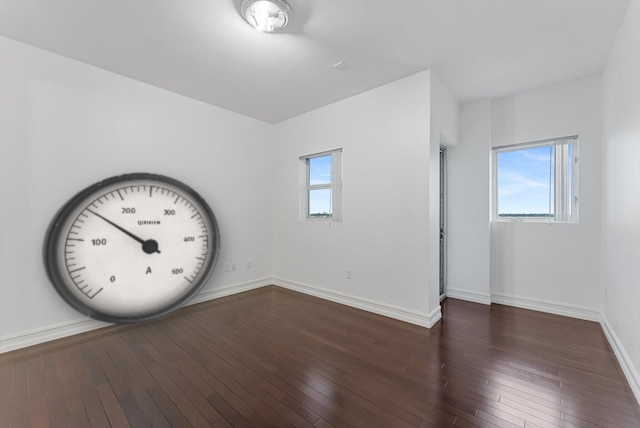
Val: 150 A
